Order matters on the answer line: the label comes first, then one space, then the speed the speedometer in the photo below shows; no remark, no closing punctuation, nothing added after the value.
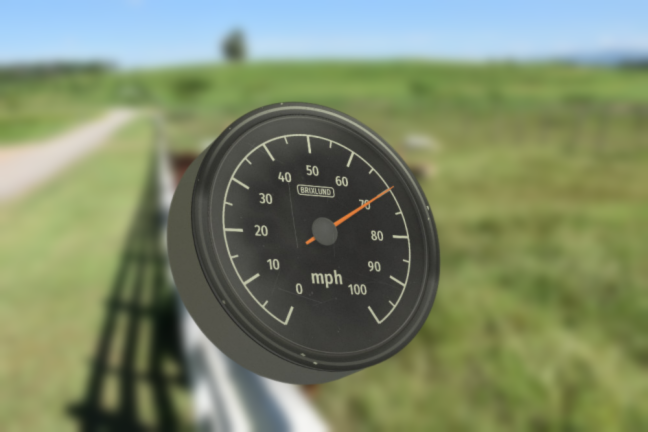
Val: 70 mph
